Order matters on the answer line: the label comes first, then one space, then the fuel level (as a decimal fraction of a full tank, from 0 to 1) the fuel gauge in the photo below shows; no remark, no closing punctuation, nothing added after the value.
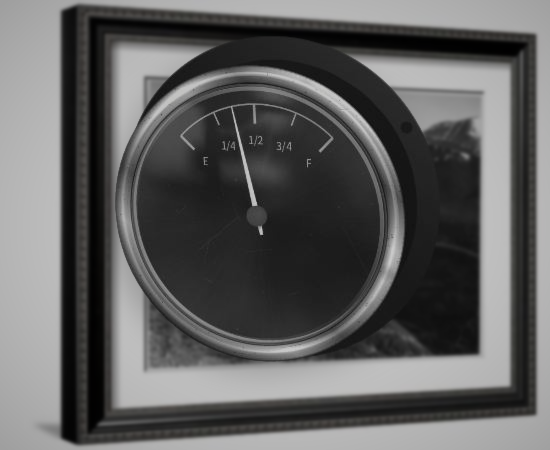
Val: 0.375
